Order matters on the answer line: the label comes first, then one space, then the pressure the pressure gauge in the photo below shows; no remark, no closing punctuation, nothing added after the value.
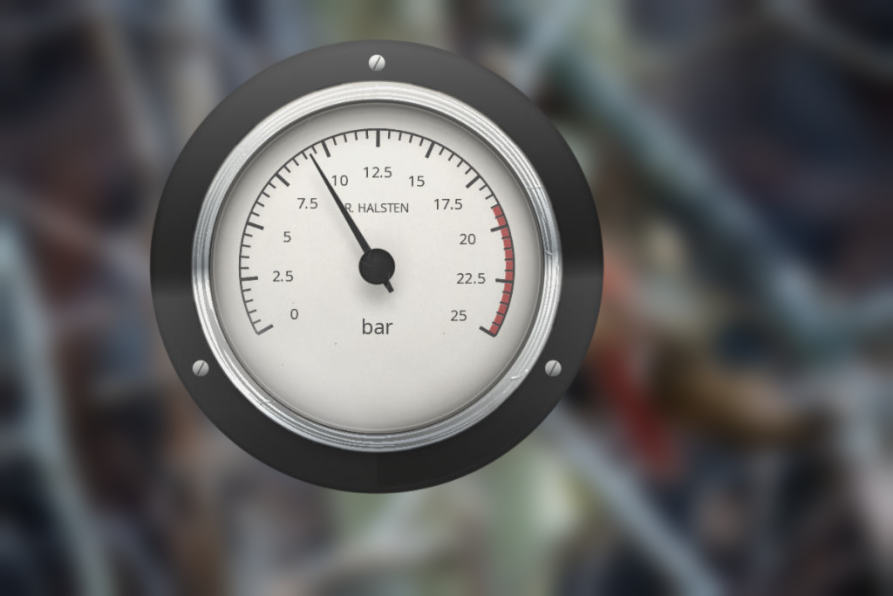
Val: 9.25 bar
